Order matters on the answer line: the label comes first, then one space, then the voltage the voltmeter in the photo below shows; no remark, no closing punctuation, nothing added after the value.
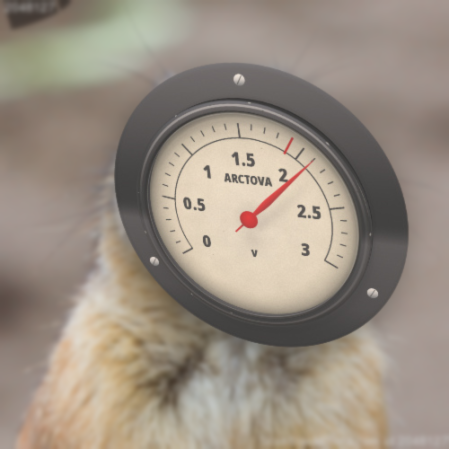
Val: 2.1 V
